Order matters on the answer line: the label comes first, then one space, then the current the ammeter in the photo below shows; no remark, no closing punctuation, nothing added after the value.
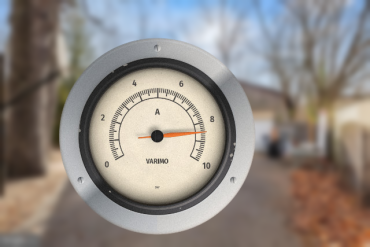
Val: 8.5 A
